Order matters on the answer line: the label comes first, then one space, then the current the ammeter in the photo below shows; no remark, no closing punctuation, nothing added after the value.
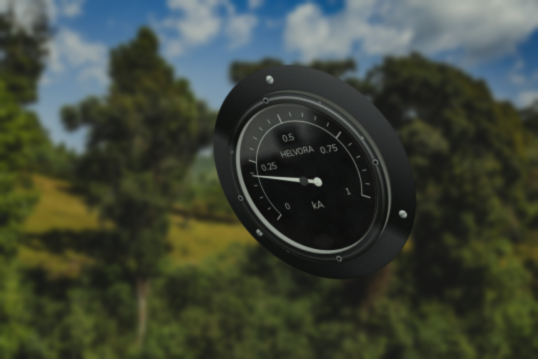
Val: 0.2 kA
